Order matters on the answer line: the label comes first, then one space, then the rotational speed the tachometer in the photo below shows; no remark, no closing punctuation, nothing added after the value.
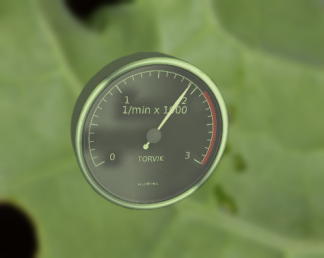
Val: 1900 rpm
